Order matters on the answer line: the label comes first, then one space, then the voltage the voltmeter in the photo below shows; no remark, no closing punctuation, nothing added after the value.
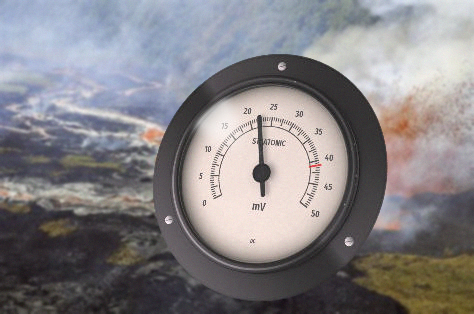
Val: 22.5 mV
